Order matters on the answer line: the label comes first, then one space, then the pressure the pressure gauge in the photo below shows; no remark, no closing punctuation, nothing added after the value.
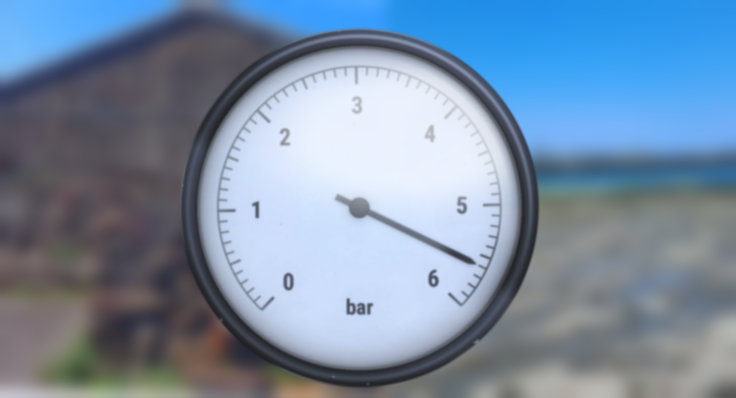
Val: 5.6 bar
